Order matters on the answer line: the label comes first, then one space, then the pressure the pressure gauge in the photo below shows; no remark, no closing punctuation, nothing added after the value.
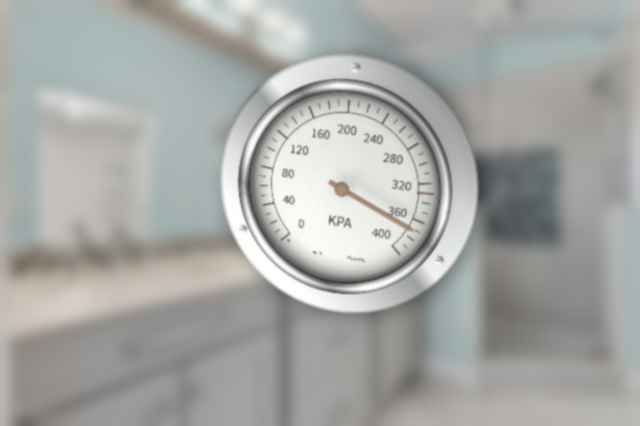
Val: 370 kPa
